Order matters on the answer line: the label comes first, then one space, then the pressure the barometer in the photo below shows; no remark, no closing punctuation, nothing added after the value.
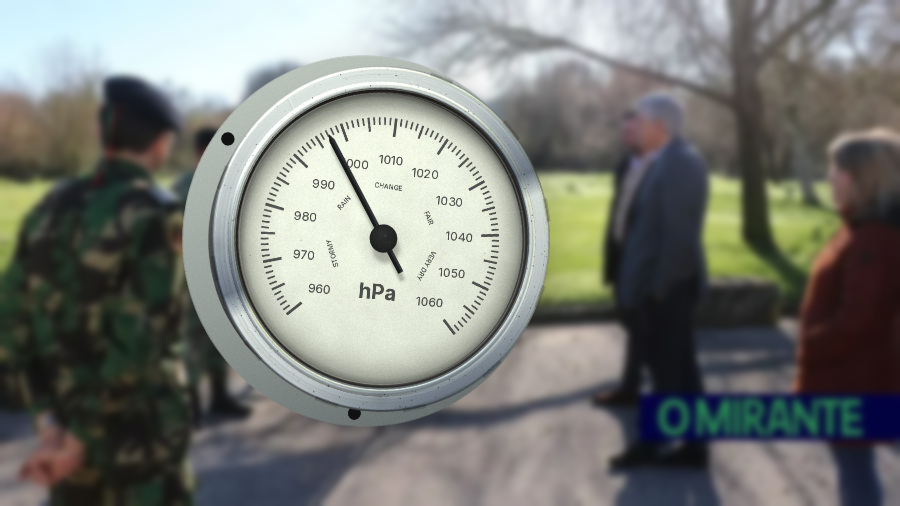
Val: 997 hPa
